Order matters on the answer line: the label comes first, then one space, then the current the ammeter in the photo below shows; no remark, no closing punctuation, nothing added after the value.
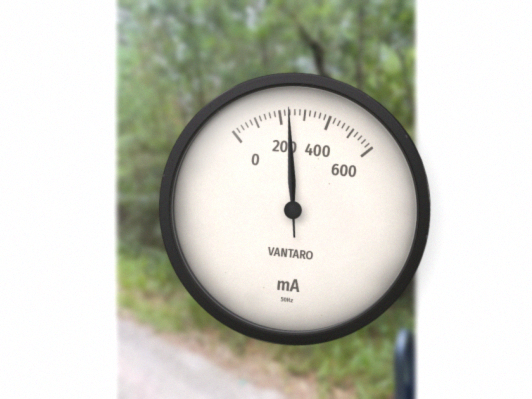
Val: 240 mA
